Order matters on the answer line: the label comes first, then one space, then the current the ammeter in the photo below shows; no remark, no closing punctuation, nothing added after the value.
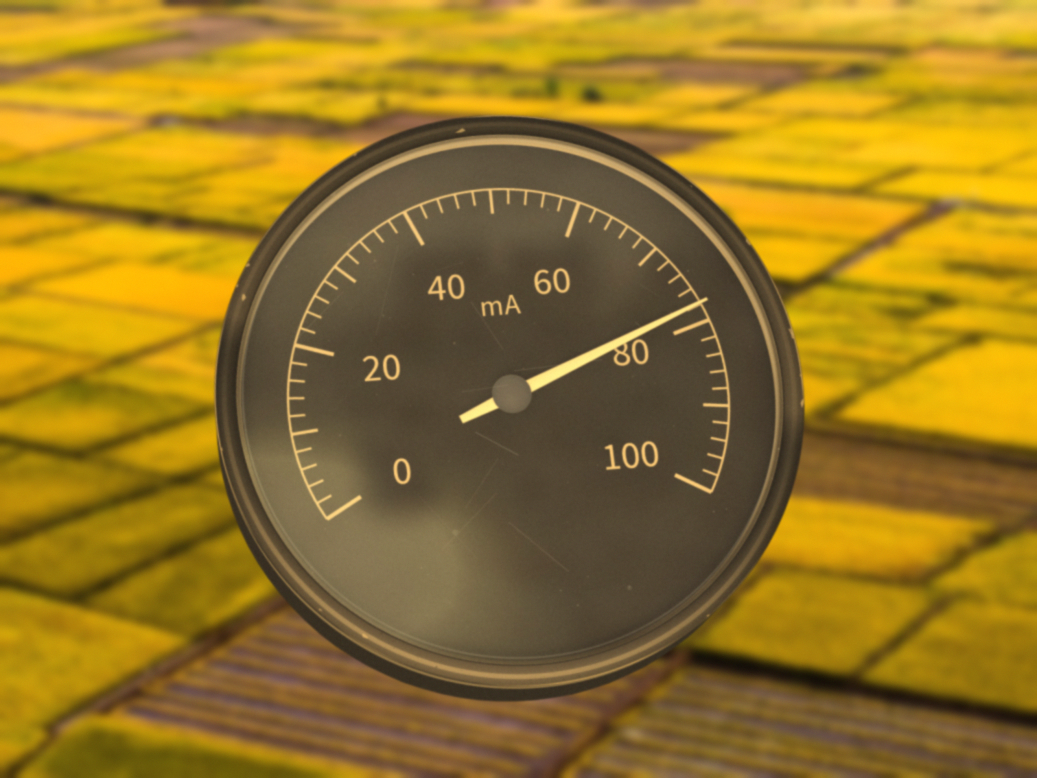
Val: 78 mA
